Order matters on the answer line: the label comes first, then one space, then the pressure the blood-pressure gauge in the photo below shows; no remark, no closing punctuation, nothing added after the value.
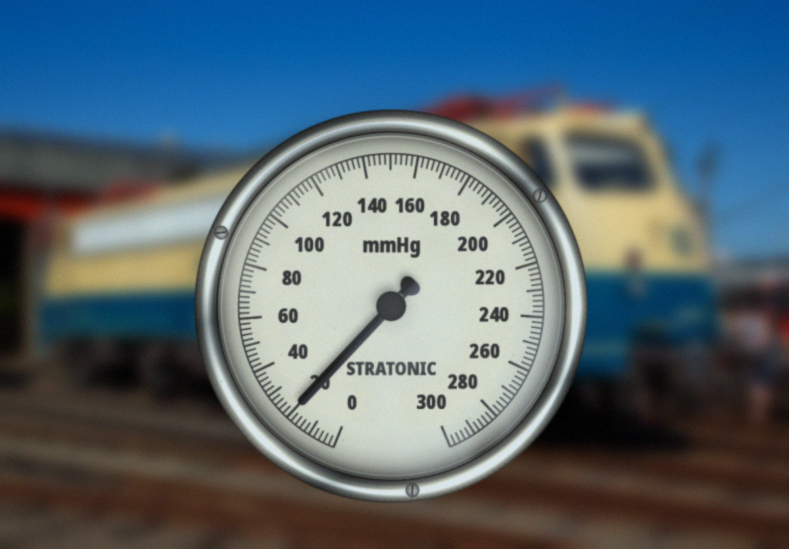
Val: 20 mmHg
